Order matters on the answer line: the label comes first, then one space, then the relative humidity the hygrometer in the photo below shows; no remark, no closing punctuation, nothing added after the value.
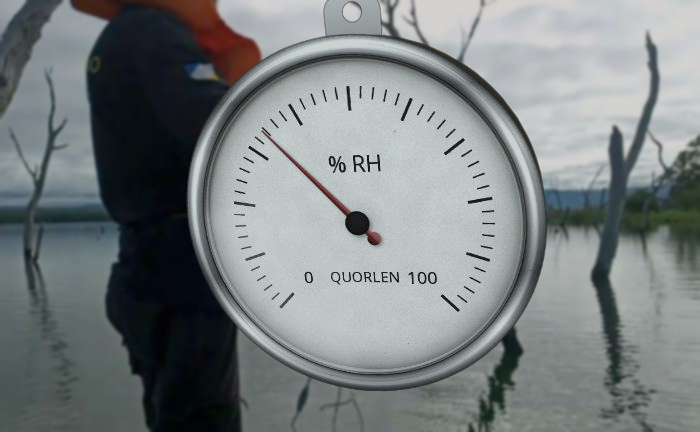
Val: 34 %
